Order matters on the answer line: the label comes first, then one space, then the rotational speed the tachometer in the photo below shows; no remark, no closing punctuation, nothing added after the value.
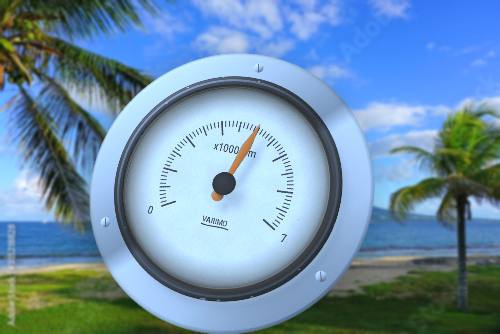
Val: 4000 rpm
